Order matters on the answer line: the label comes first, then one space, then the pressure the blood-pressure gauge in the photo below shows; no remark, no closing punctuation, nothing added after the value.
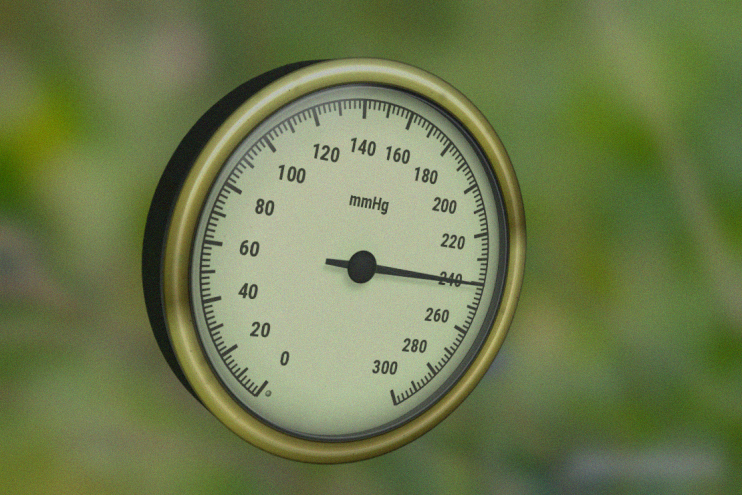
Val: 240 mmHg
